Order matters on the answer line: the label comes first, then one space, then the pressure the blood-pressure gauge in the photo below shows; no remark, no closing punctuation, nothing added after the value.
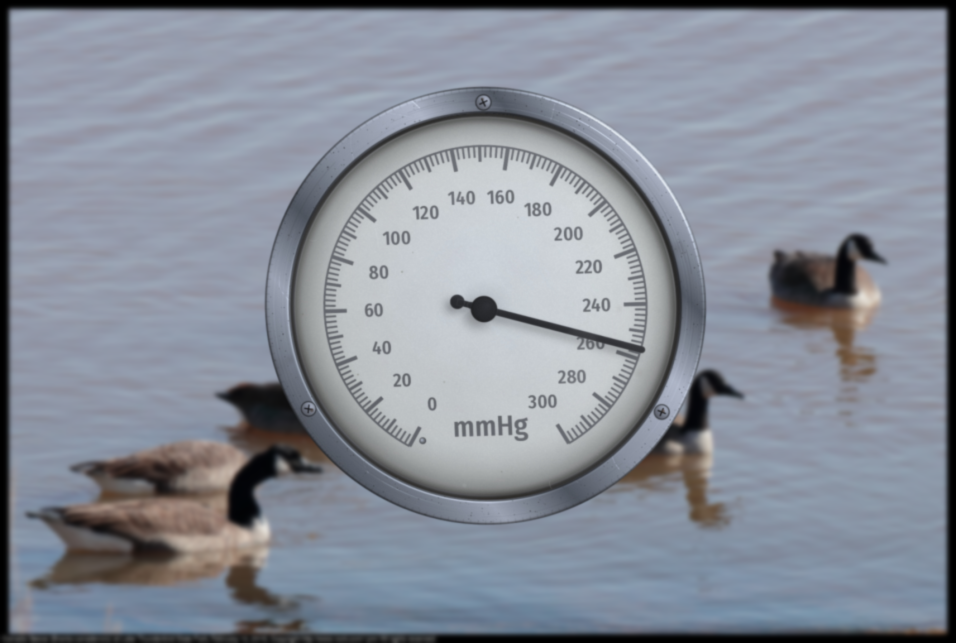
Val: 256 mmHg
